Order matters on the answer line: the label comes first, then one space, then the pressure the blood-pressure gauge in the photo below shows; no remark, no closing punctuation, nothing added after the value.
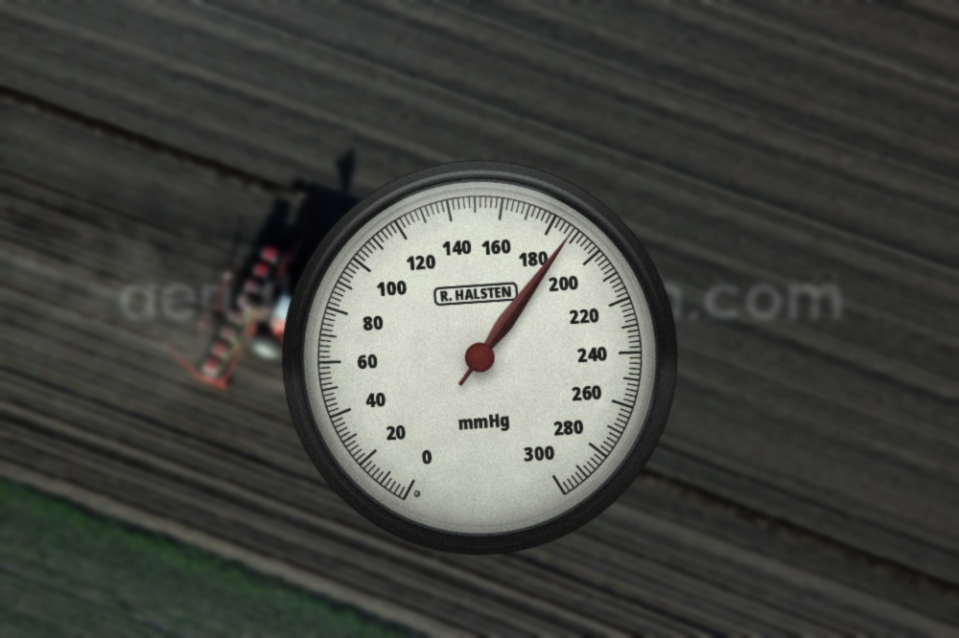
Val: 188 mmHg
